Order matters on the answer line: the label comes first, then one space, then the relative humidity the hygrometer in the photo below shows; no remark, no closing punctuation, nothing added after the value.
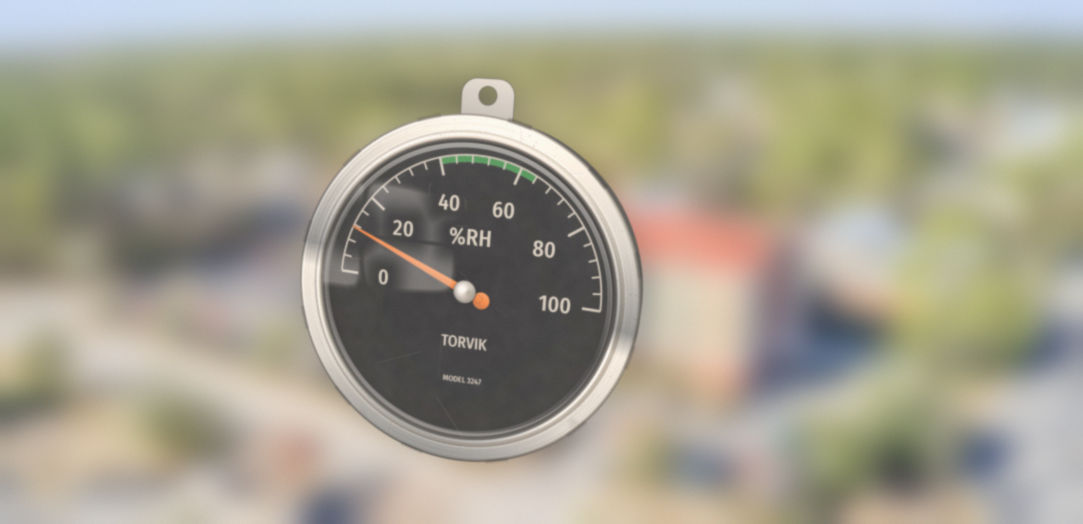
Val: 12 %
